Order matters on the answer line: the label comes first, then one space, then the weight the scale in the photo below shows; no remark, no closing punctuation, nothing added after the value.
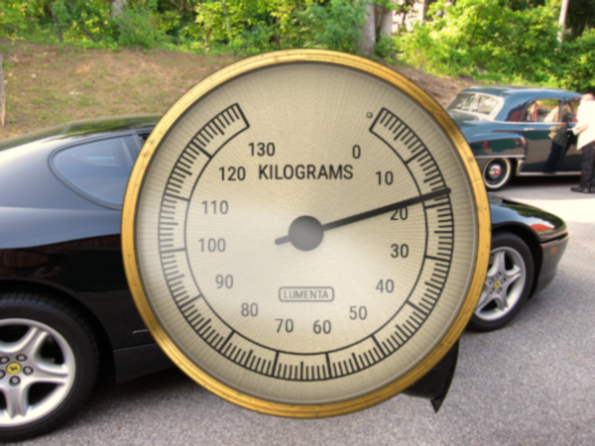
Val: 18 kg
